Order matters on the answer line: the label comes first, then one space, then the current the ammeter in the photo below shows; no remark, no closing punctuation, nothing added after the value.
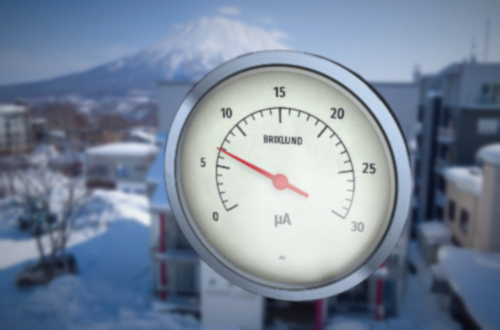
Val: 7 µA
